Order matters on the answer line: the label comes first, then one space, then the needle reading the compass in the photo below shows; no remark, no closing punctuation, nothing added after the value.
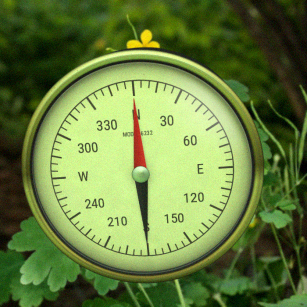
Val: 0 °
